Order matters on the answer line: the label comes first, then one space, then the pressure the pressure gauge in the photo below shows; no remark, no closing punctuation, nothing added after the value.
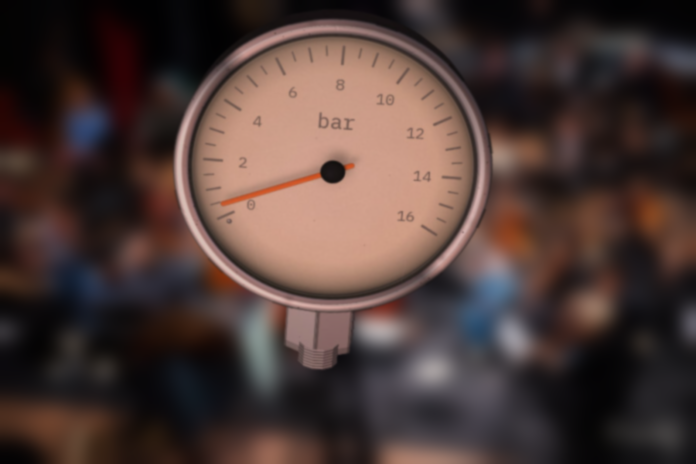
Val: 0.5 bar
